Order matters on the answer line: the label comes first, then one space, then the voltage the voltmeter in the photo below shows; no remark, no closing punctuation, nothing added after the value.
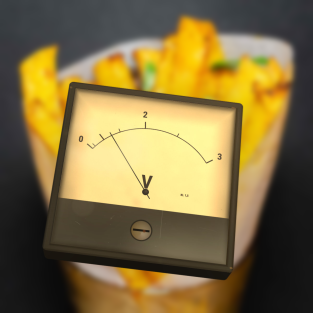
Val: 1.25 V
